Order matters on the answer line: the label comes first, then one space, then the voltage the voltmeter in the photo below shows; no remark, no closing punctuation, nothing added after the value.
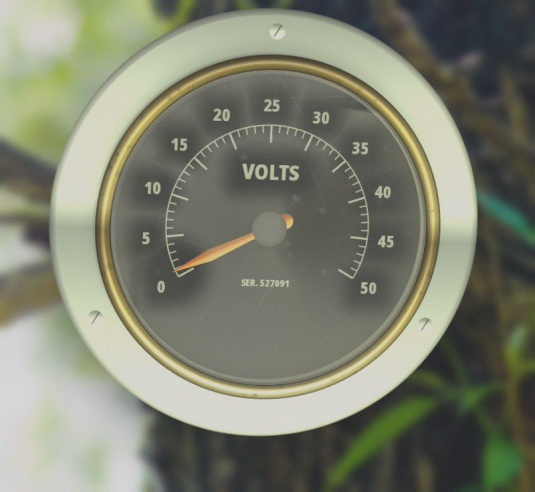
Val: 1 V
